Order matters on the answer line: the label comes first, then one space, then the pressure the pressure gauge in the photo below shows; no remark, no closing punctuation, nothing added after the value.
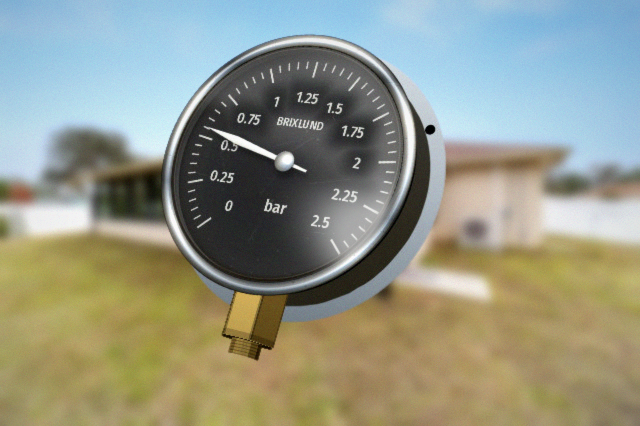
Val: 0.55 bar
